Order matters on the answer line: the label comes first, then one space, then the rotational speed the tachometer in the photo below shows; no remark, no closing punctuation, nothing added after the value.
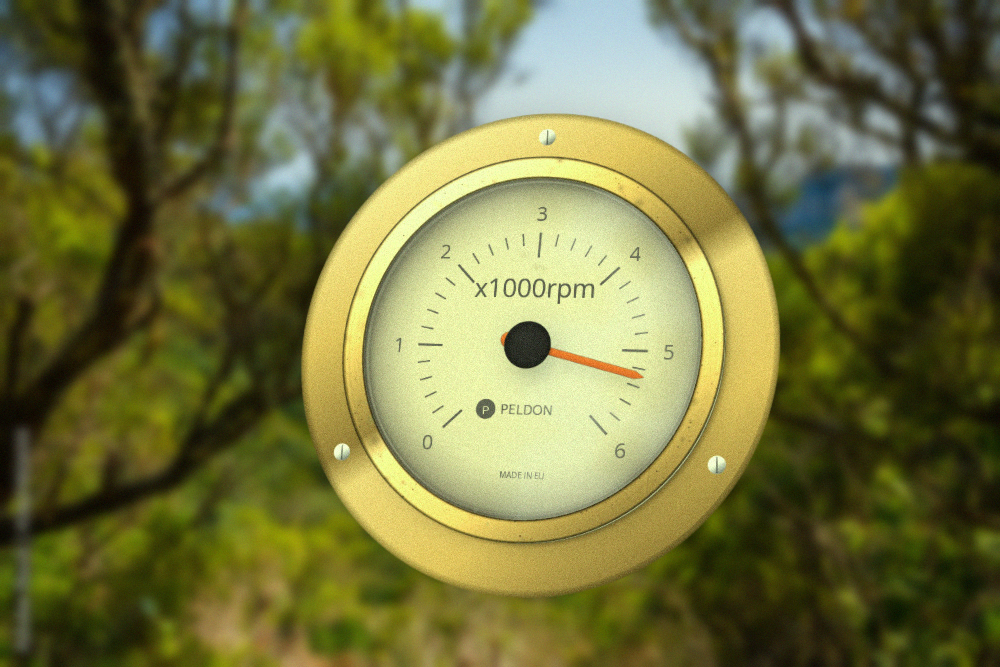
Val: 5300 rpm
